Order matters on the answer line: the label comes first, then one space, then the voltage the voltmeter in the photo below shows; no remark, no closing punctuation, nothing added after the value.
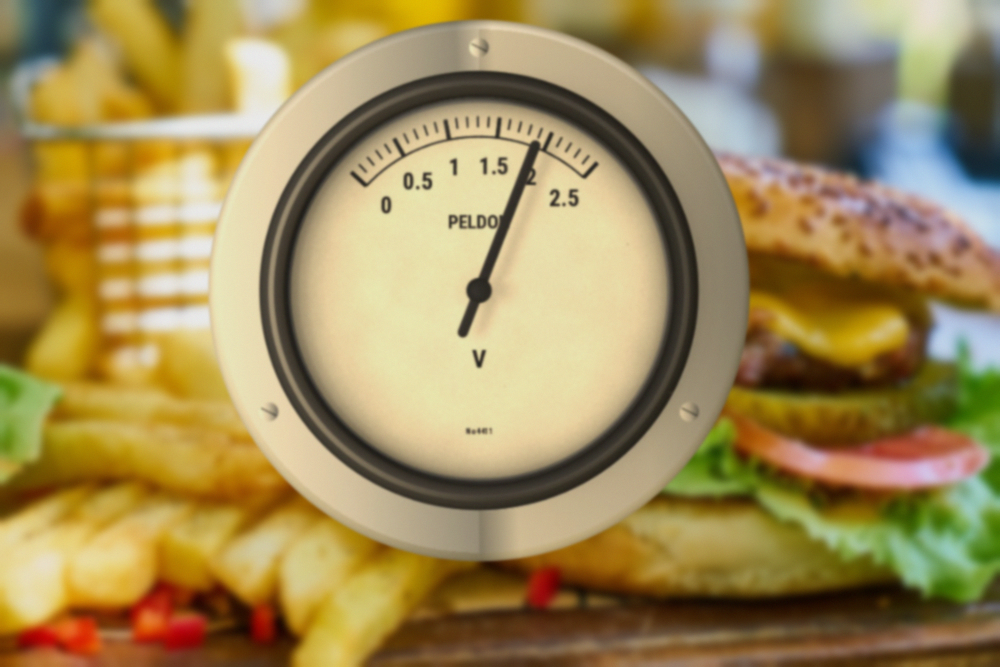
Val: 1.9 V
